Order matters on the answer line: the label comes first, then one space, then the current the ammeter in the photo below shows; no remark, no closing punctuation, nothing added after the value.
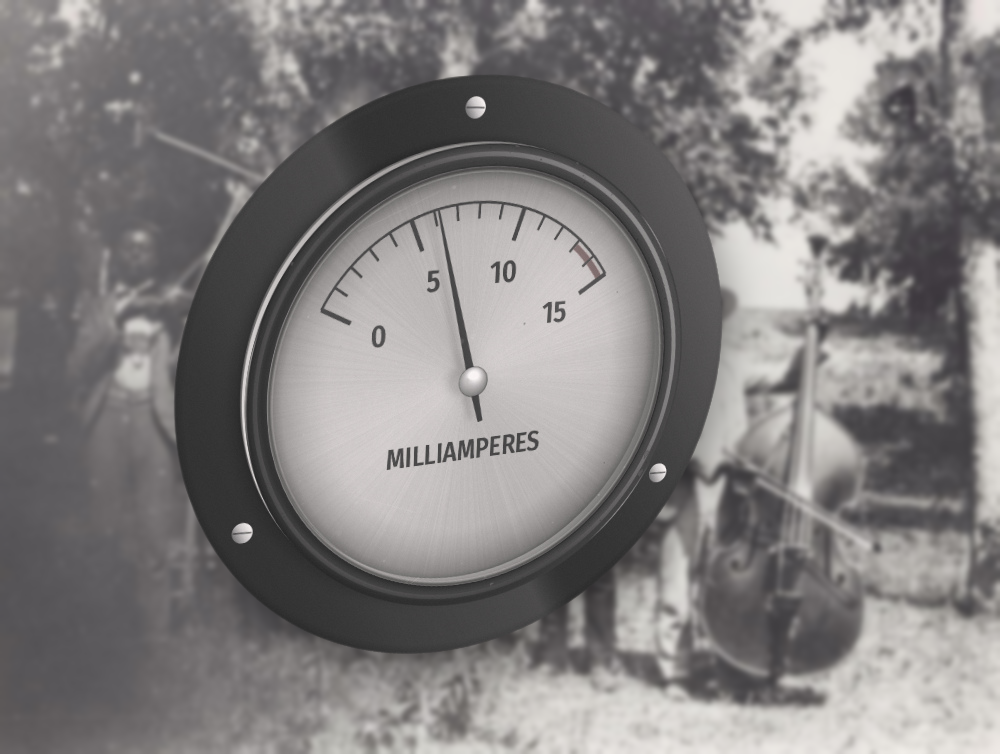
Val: 6 mA
